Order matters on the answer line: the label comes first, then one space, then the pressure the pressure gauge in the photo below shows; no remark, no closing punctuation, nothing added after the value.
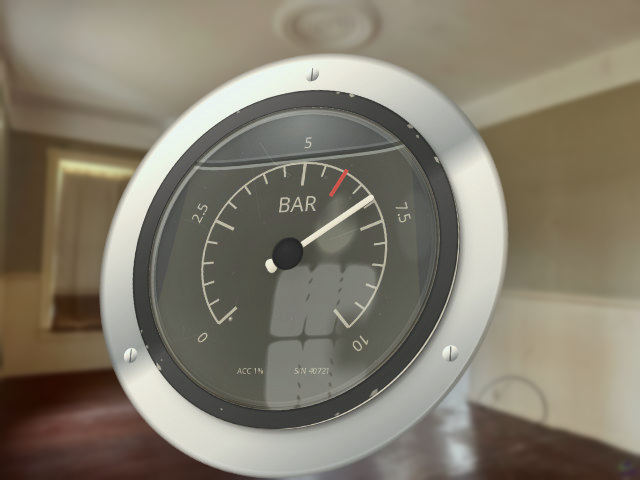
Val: 7 bar
